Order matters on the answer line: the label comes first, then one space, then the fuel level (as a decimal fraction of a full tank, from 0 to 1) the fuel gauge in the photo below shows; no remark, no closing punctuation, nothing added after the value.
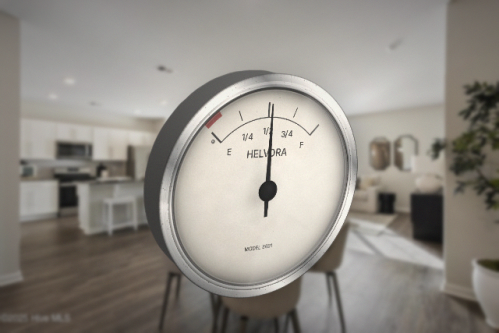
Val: 0.5
